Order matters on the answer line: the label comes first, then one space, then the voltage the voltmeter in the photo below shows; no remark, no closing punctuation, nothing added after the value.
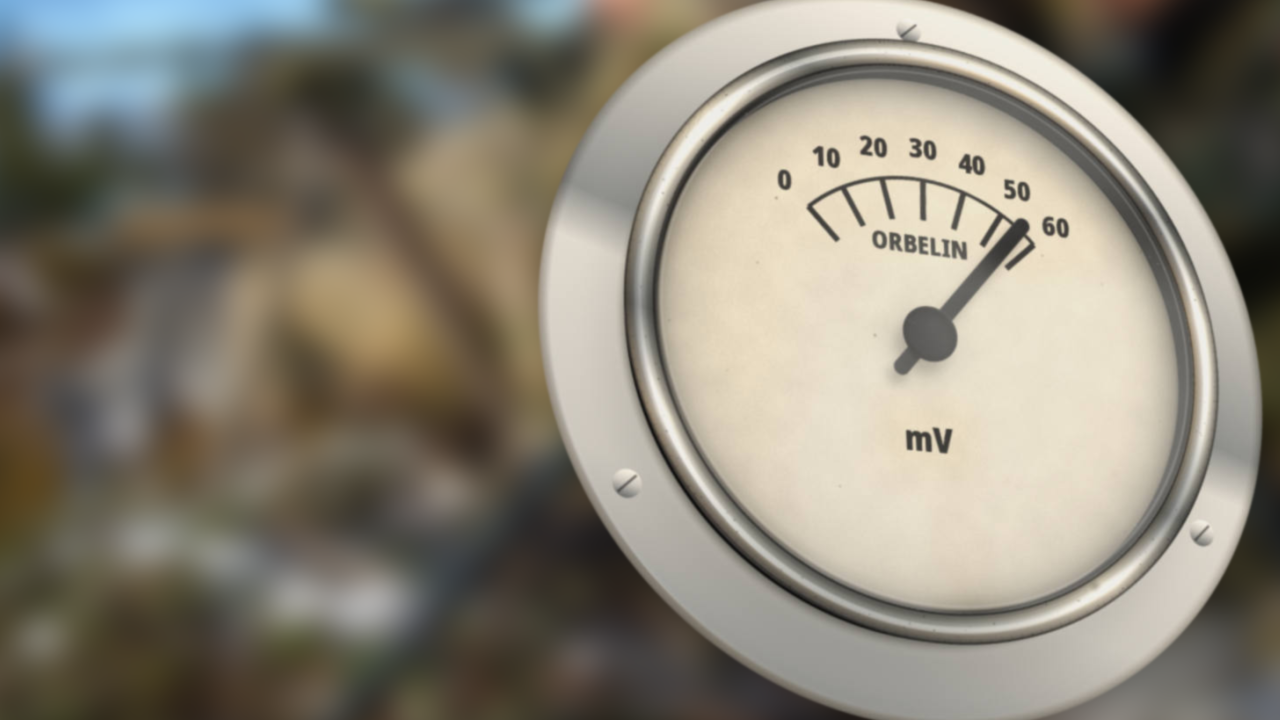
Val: 55 mV
